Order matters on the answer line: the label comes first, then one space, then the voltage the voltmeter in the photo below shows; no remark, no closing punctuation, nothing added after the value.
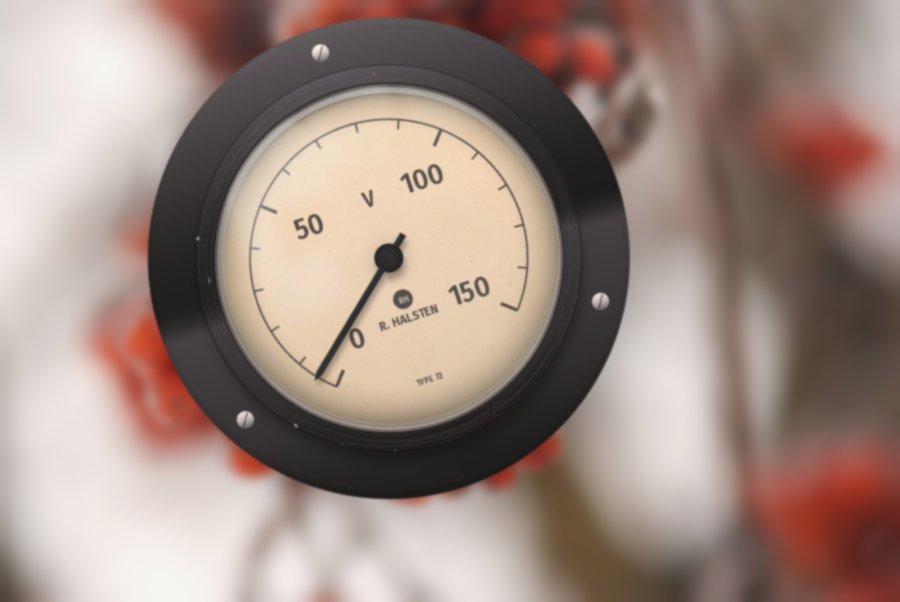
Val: 5 V
